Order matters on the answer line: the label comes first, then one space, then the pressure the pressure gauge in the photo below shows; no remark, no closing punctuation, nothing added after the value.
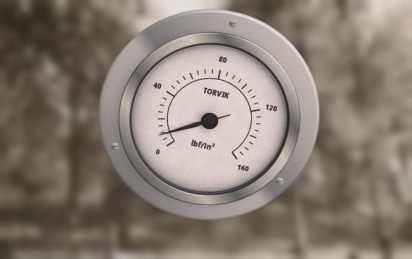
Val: 10 psi
